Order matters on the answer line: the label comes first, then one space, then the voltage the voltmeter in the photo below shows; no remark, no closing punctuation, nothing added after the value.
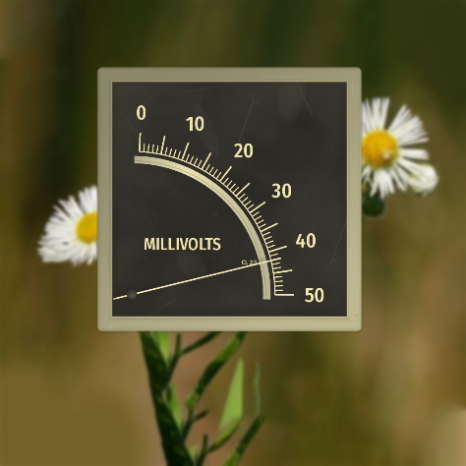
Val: 42 mV
